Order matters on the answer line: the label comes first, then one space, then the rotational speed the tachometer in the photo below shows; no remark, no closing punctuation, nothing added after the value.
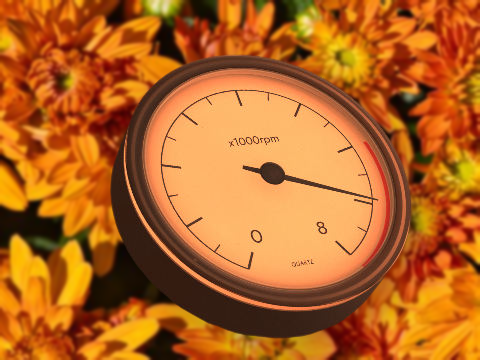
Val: 7000 rpm
